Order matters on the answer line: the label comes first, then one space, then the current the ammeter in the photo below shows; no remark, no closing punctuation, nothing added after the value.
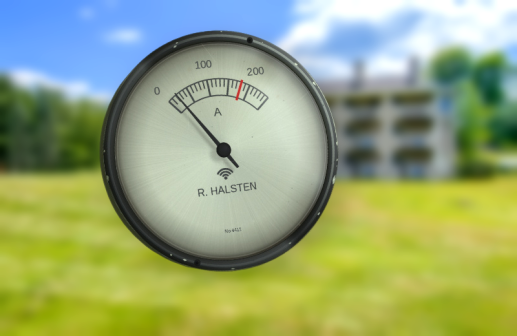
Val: 20 A
